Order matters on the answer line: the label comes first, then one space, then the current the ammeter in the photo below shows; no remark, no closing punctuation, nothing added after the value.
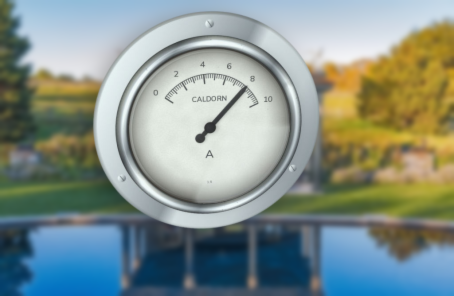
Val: 8 A
